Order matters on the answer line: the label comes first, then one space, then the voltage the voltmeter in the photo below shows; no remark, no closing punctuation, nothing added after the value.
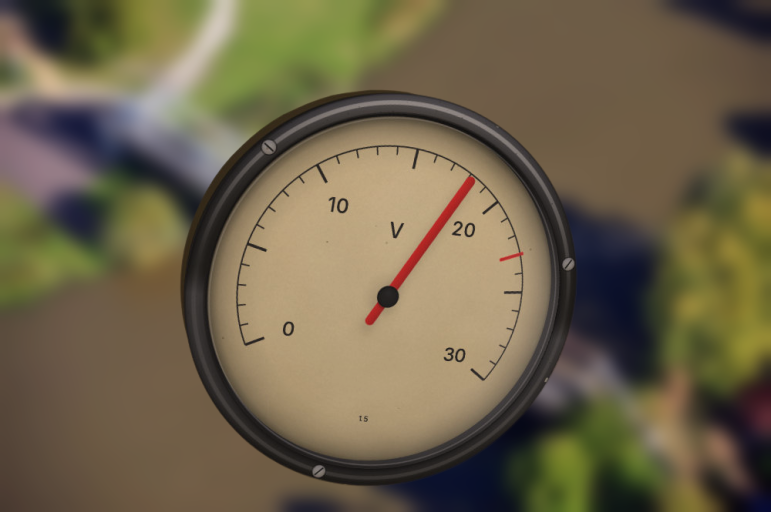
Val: 18 V
